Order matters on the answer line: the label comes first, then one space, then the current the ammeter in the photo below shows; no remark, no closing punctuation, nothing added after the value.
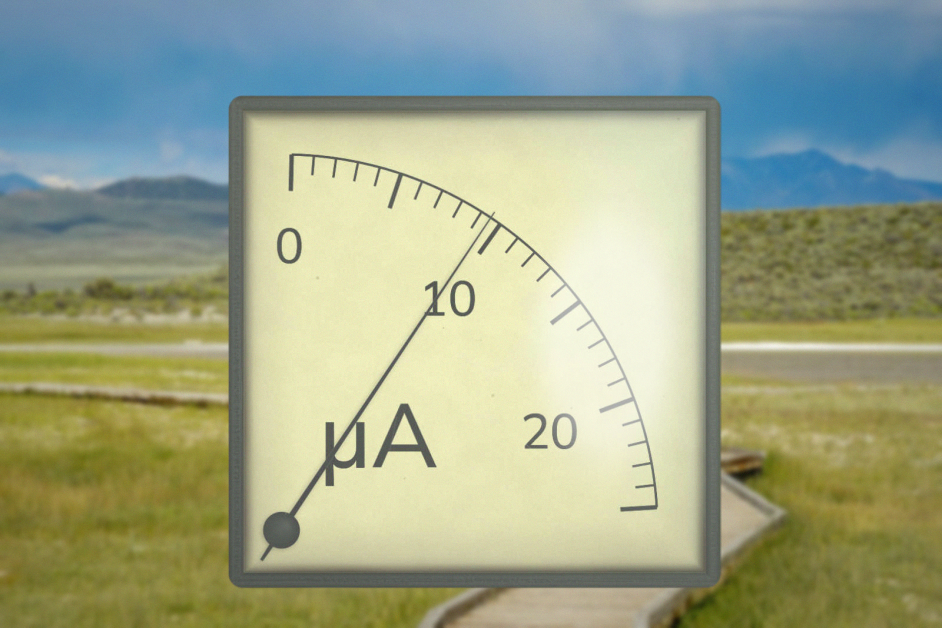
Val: 9.5 µA
